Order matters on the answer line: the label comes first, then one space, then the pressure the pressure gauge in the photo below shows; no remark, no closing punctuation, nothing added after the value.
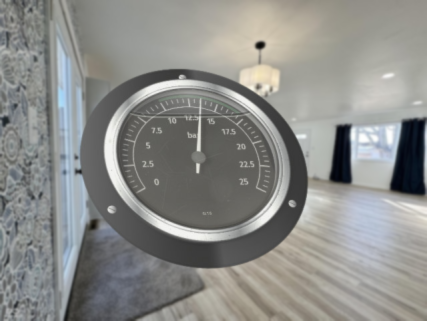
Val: 13.5 bar
